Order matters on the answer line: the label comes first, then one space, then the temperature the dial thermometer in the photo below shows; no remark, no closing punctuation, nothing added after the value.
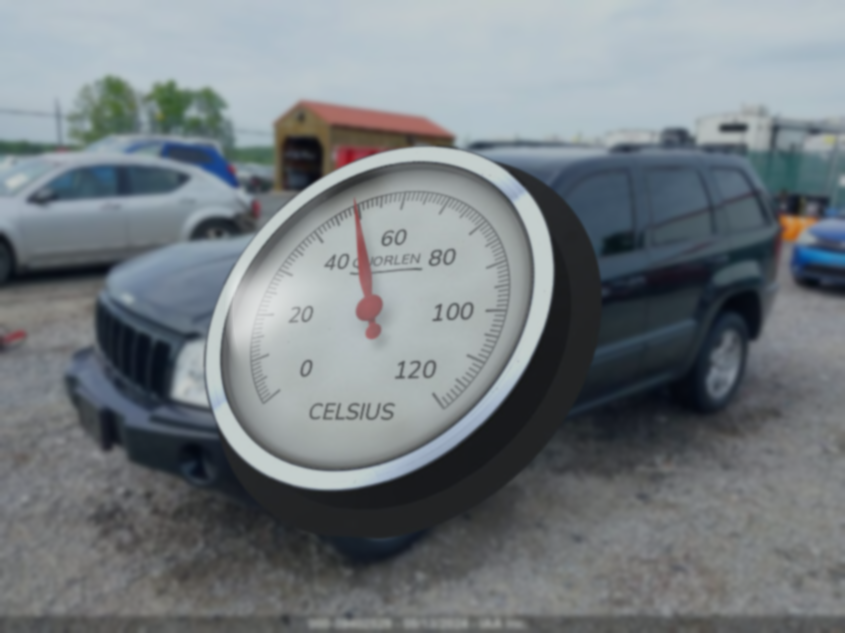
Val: 50 °C
